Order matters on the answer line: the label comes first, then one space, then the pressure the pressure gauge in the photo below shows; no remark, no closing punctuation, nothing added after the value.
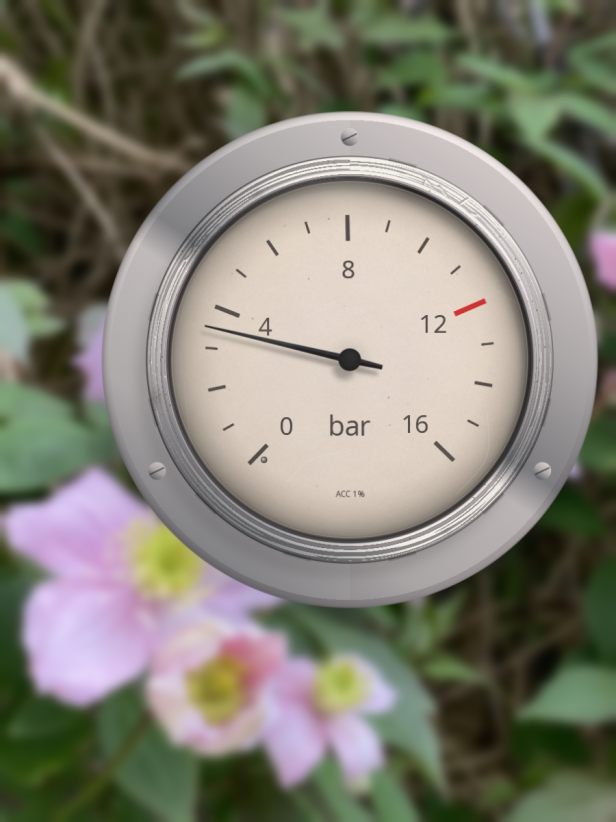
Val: 3.5 bar
